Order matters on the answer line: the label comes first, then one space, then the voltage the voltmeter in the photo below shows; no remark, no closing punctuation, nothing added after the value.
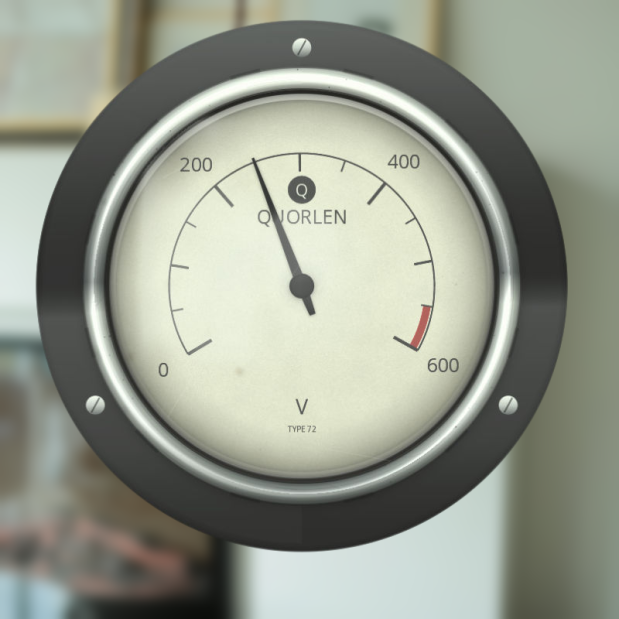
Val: 250 V
